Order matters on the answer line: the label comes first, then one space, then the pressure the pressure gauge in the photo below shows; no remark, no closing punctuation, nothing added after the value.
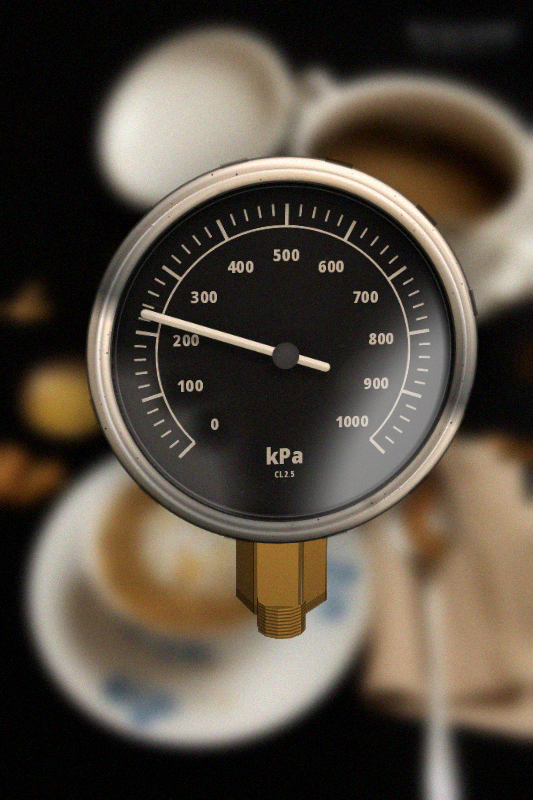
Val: 230 kPa
